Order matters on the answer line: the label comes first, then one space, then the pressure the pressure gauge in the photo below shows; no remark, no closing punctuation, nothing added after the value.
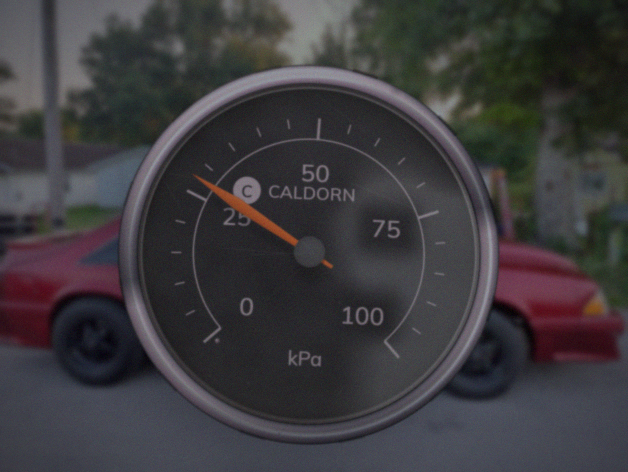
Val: 27.5 kPa
